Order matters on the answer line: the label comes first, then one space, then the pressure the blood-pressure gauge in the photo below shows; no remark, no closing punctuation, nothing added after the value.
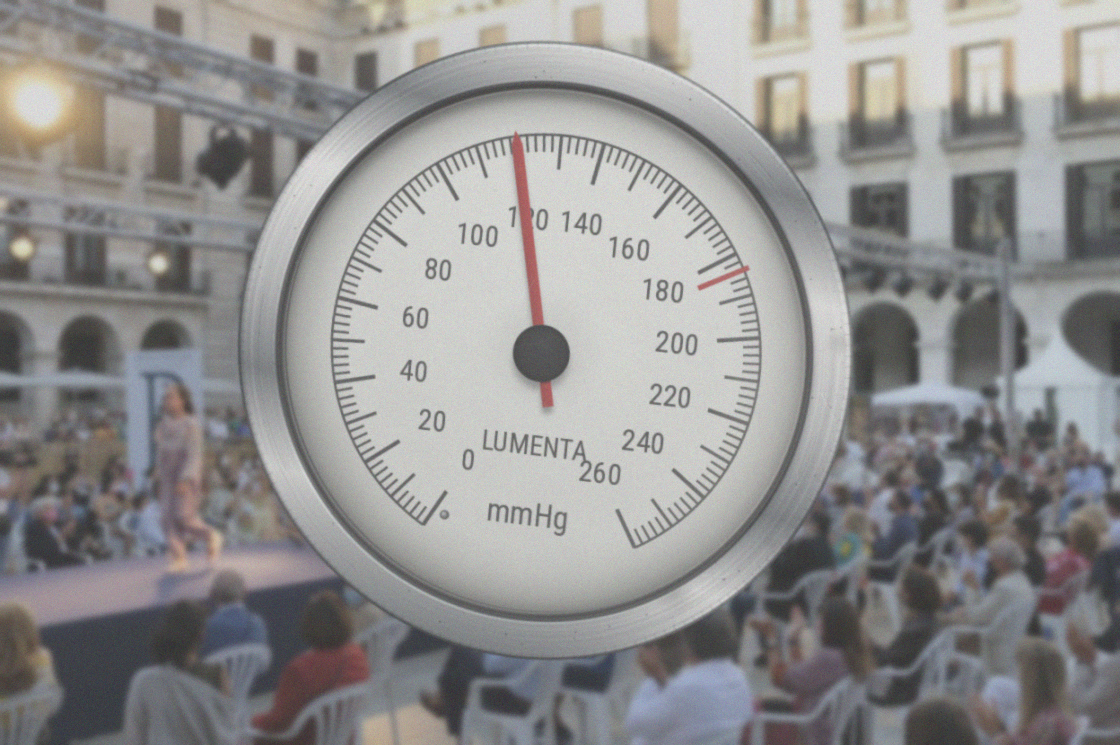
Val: 120 mmHg
